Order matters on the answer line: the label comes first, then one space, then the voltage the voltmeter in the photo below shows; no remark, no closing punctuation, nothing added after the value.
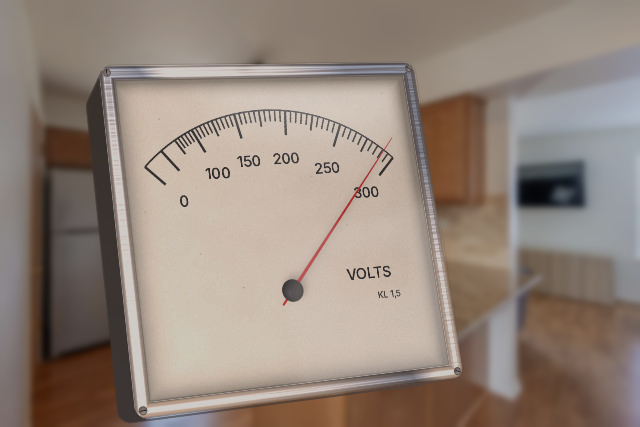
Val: 290 V
